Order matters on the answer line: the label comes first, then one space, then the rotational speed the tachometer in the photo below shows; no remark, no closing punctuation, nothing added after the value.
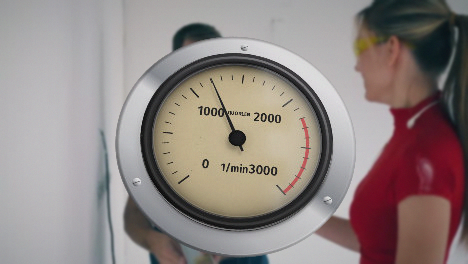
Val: 1200 rpm
